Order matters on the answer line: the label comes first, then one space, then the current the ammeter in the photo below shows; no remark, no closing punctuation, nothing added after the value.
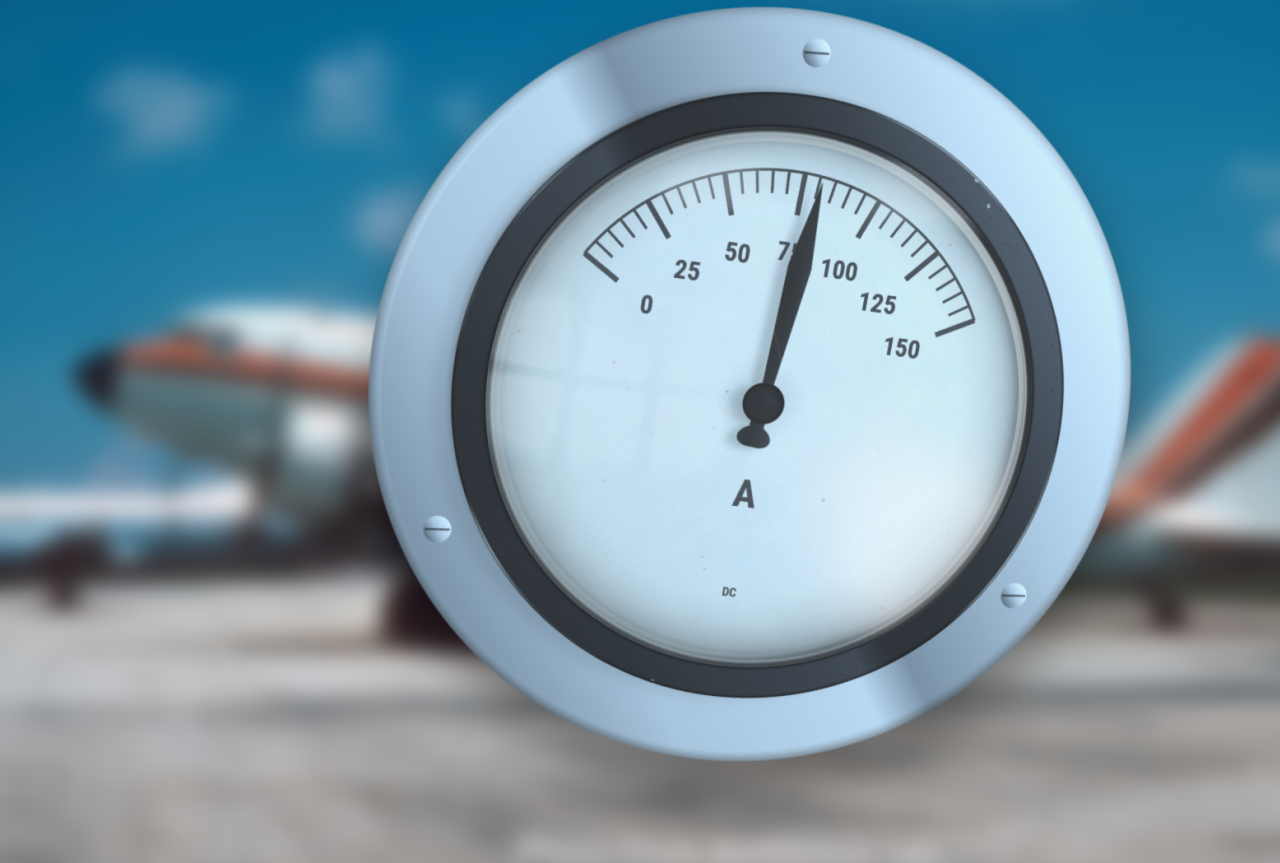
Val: 80 A
